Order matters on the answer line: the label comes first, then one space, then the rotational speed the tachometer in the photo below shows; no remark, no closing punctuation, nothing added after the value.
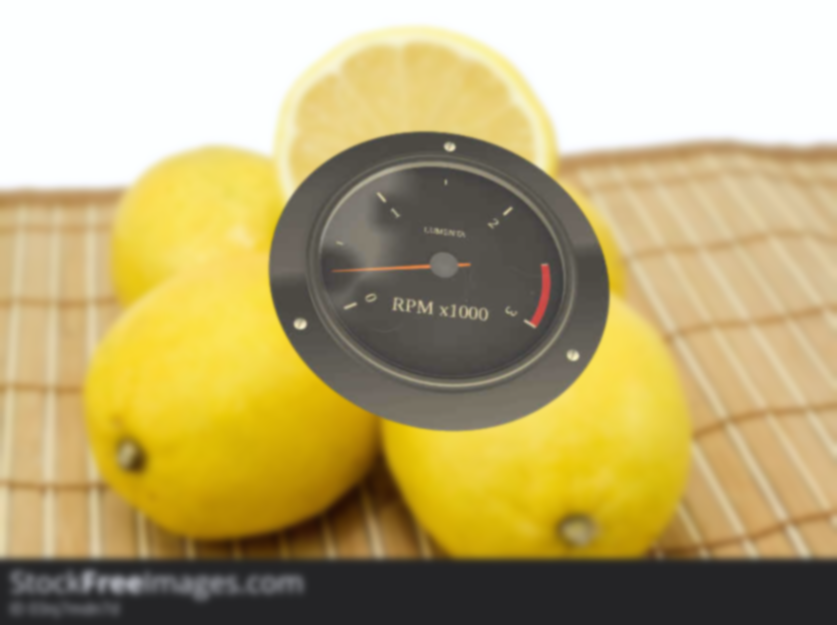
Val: 250 rpm
